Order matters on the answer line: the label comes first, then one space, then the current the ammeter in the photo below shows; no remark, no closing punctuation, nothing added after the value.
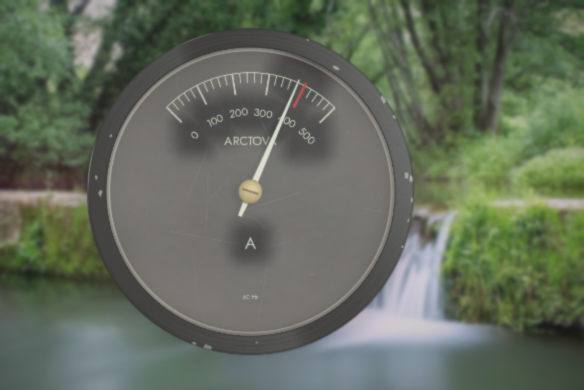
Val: 380 A
